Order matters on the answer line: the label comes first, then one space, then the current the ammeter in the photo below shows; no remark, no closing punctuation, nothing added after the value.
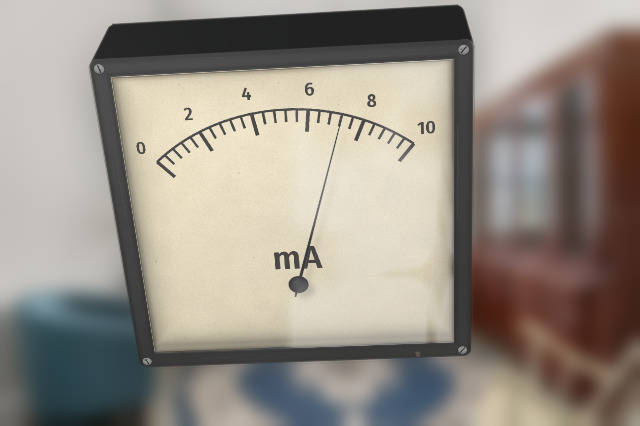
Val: 7.2 mA
